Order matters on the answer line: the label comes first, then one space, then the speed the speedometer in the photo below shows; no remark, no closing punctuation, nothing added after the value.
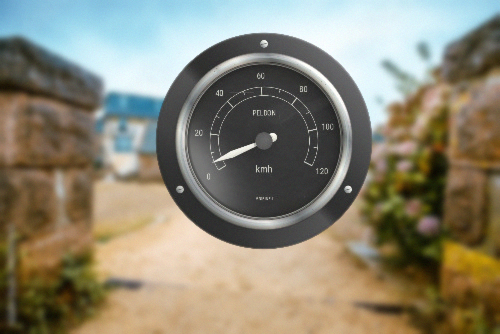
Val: 5 km/h
